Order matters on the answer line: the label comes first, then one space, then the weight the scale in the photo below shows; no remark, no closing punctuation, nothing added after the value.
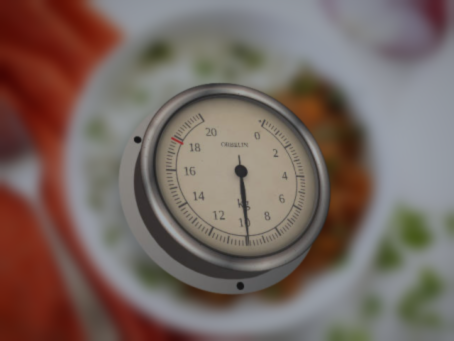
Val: 10 kg
